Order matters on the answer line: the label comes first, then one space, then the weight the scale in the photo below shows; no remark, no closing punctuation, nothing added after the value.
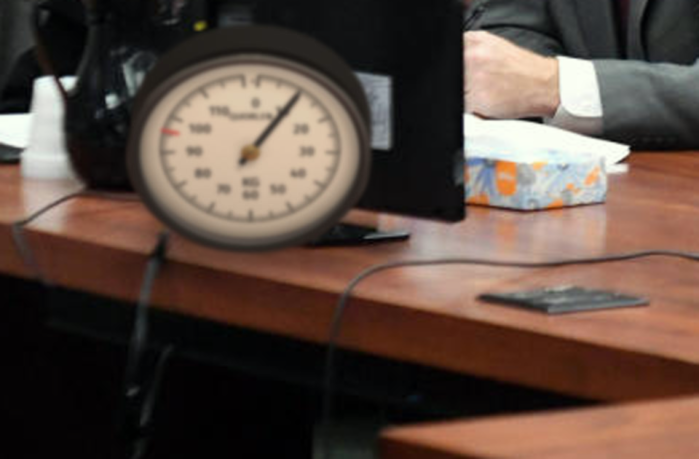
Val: 10 kg
